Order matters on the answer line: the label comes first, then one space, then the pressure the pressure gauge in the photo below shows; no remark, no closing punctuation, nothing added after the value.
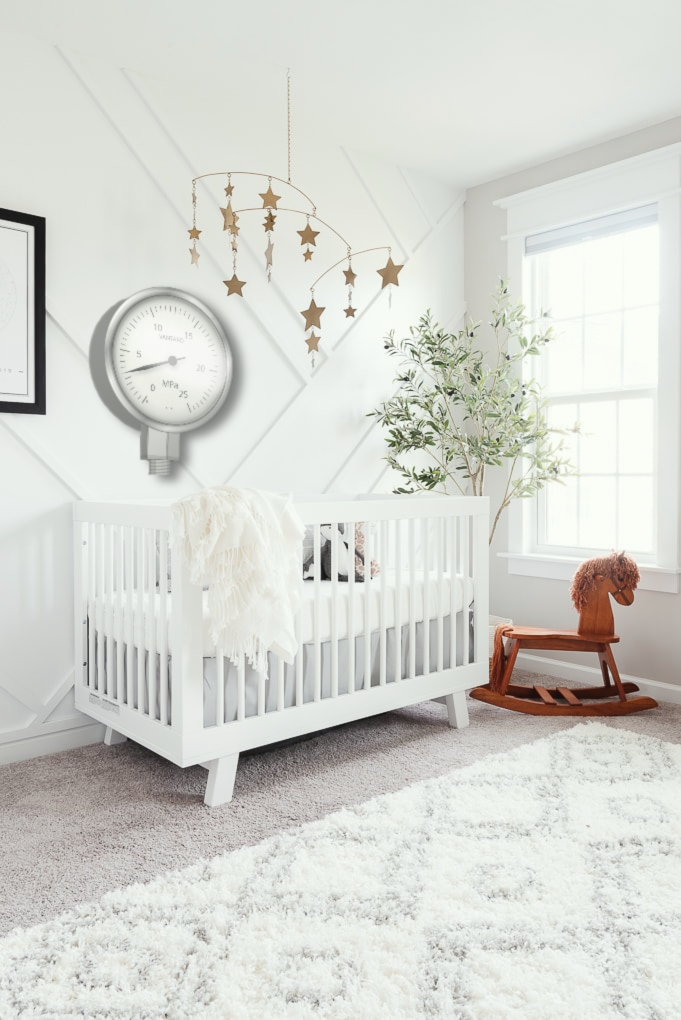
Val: 3 MPa
